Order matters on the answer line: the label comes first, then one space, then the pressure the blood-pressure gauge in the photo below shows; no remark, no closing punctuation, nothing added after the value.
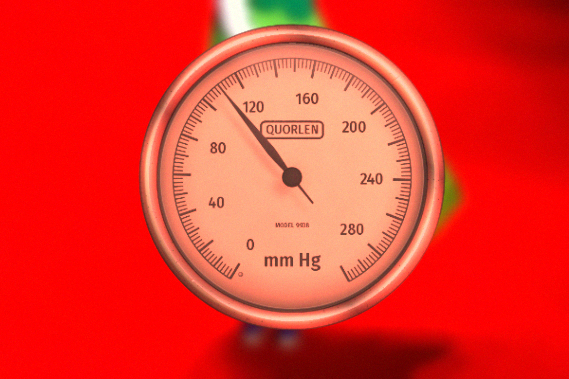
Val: 110 mmHg
